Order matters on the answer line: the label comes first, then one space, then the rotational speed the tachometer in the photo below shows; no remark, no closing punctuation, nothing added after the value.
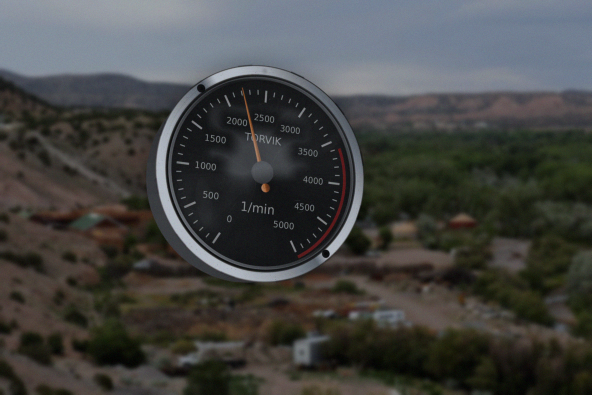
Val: 2200 rpm
